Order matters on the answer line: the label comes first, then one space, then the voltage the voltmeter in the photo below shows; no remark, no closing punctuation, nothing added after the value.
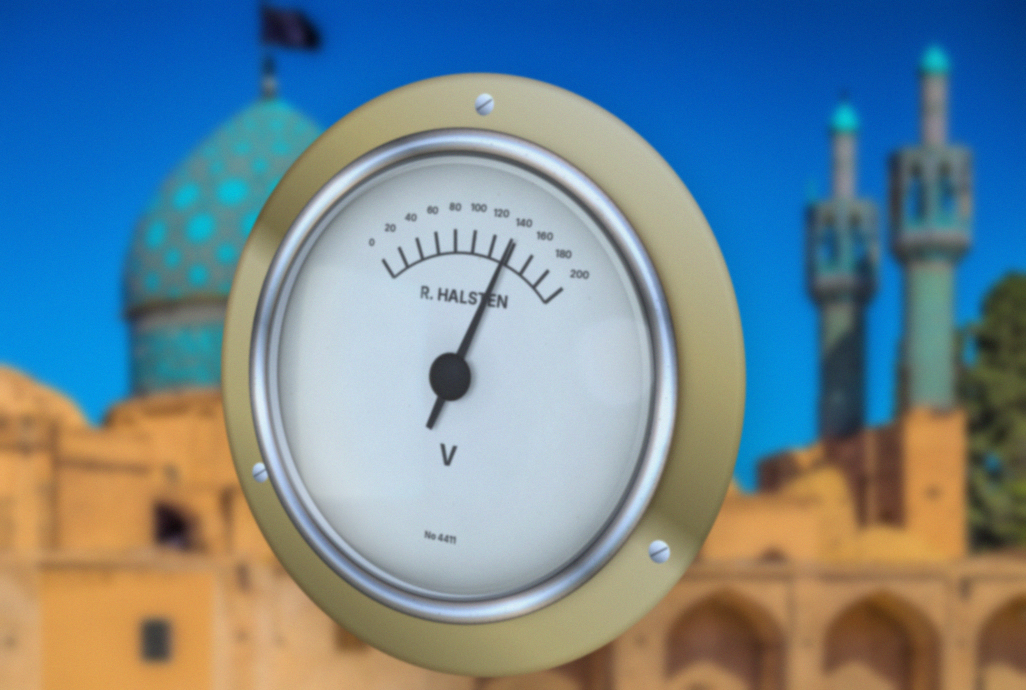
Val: 140 V
